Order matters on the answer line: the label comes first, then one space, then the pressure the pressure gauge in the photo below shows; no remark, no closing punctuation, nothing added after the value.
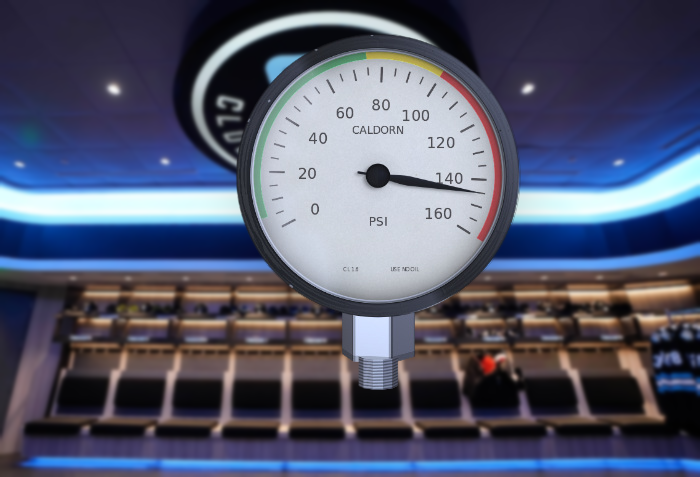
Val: 145 psi
